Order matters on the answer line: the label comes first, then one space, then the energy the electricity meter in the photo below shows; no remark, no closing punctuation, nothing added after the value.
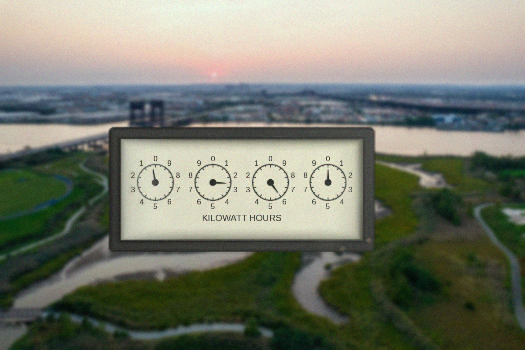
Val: 260 kWh
